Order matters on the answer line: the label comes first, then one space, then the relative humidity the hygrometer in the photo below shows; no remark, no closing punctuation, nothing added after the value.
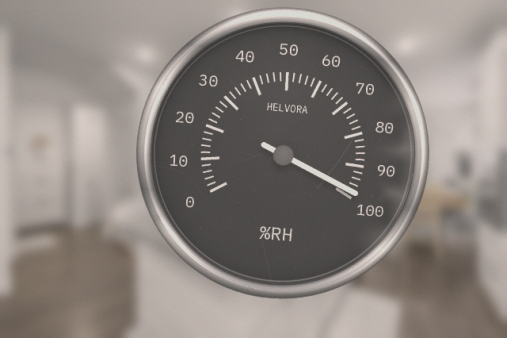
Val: 98 %
